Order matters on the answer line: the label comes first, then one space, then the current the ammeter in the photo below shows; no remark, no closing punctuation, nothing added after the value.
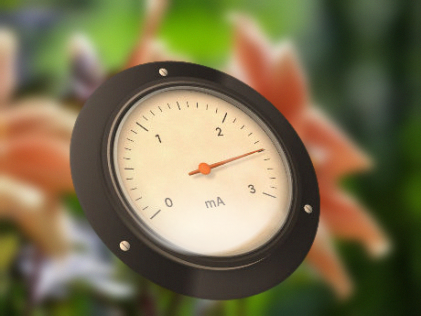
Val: 2.5 mA
